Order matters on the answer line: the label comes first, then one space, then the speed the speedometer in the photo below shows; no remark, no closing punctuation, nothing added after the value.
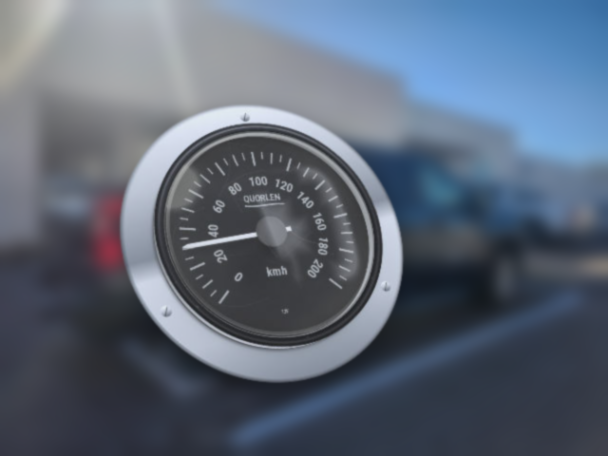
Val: 30 km/h
